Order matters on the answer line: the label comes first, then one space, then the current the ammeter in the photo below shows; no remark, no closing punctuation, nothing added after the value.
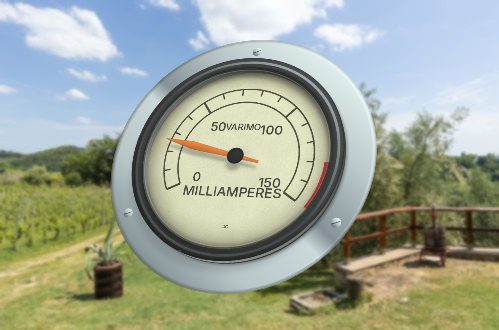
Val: 25 mA
